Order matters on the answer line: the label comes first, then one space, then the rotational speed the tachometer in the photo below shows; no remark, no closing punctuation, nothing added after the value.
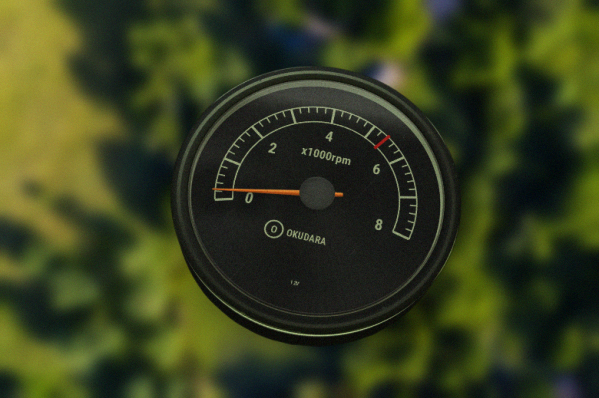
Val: 200 rpm
